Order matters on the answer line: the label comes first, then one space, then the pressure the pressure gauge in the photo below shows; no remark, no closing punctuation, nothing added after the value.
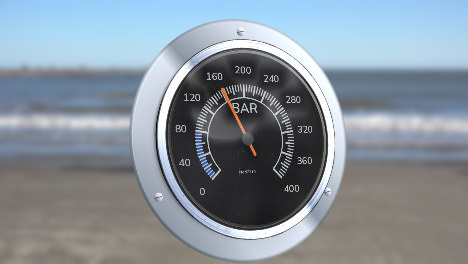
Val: 160 bar
